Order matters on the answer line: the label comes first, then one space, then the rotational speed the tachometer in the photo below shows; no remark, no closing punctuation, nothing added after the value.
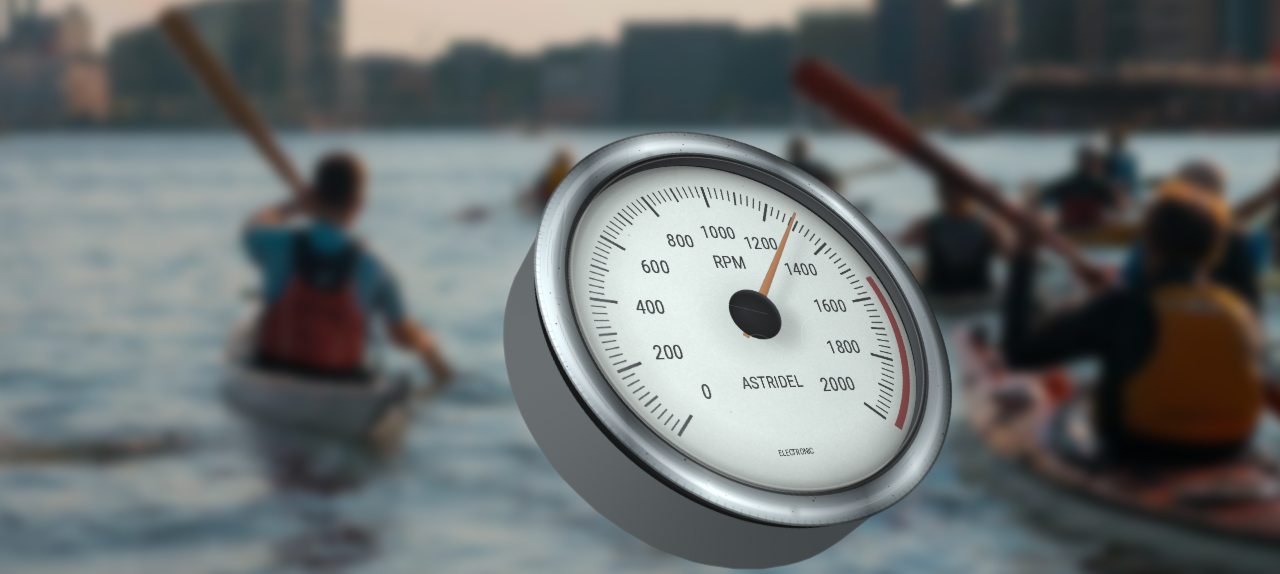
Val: 1280 rpm
